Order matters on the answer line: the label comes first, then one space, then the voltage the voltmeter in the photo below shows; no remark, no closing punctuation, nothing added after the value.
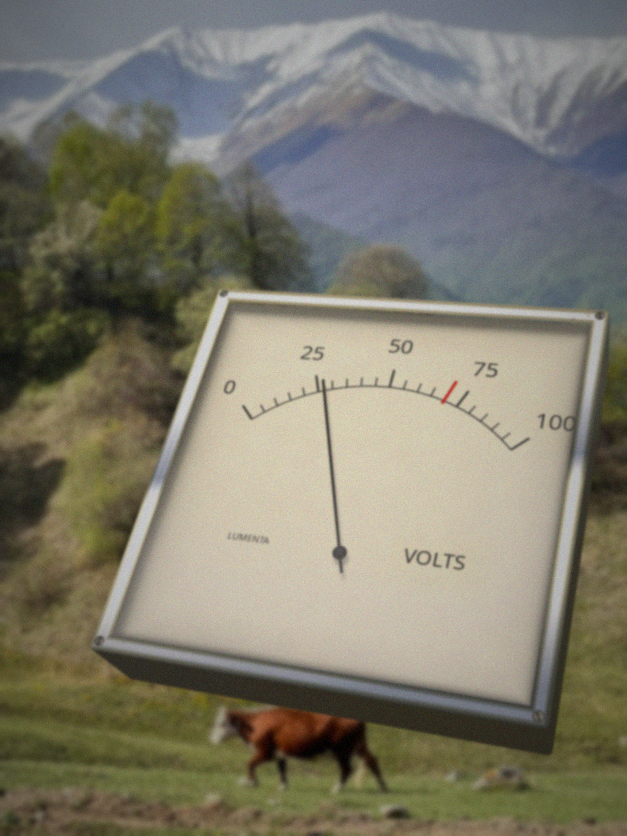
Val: 27.5 V
